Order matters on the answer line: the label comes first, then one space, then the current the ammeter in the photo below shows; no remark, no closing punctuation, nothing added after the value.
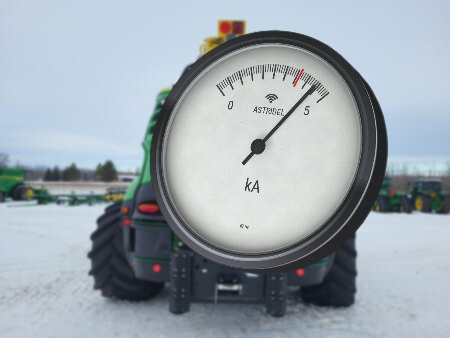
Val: 4.5 kA
